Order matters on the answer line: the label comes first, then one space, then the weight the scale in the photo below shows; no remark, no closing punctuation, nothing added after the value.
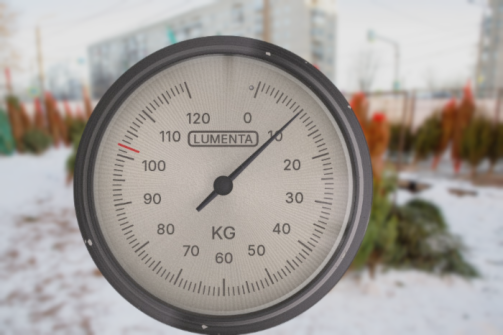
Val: 10 kg
